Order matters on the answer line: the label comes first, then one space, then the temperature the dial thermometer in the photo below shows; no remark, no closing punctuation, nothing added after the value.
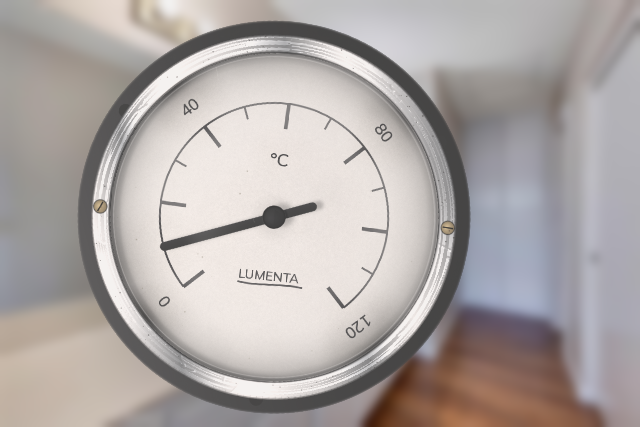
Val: 10 °C
